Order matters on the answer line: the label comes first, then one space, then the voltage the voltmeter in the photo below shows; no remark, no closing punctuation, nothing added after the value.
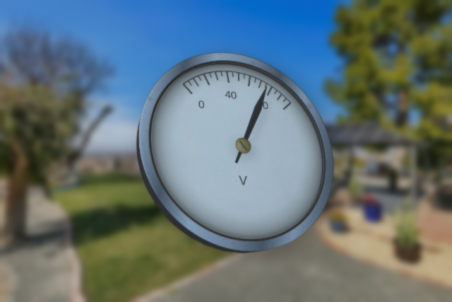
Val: 75 V
